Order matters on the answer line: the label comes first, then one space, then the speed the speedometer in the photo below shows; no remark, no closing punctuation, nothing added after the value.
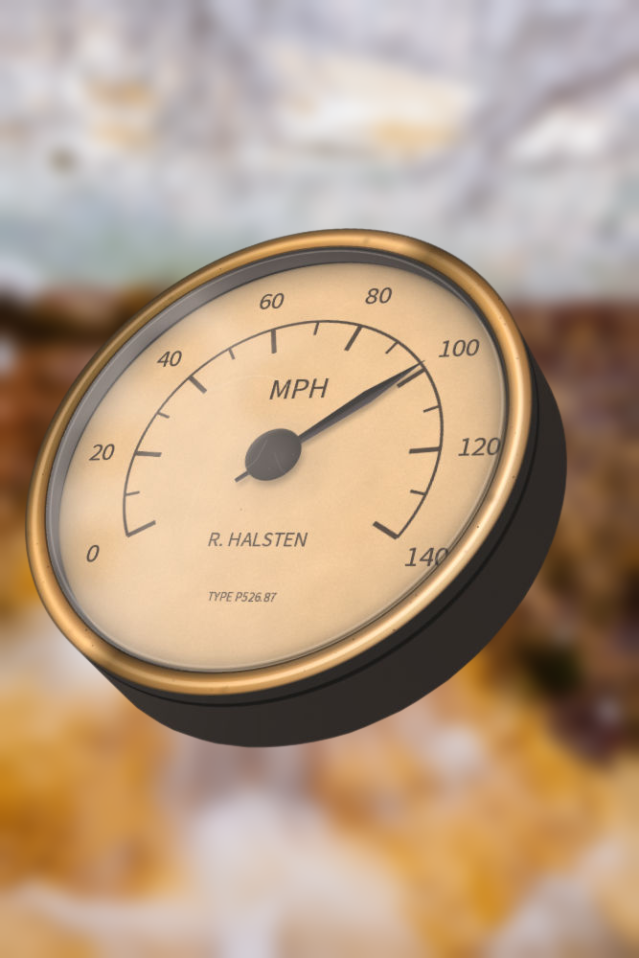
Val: 100 mph
